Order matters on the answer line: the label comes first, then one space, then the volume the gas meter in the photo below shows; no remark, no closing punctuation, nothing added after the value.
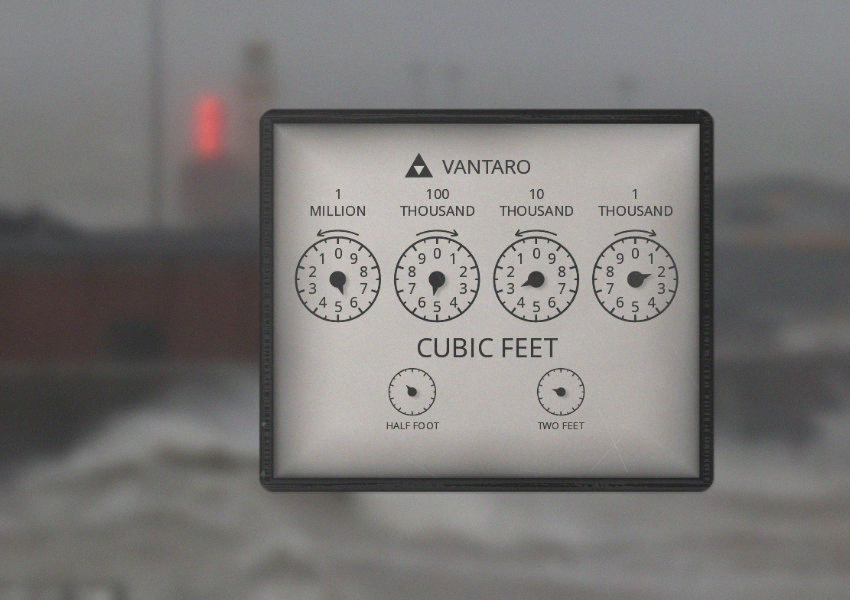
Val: 553200 ft³
